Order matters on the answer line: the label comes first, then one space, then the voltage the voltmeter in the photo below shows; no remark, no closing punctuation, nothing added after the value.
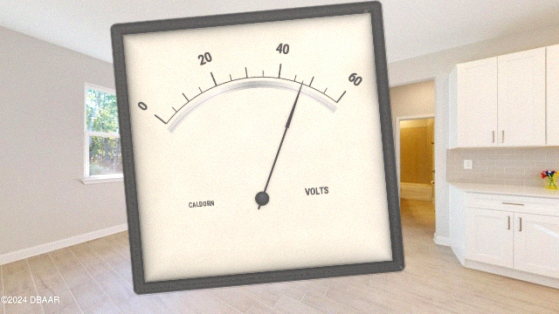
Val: 47.5 V
